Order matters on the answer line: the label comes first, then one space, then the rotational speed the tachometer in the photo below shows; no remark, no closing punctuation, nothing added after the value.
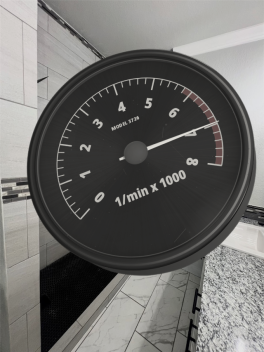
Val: 7000 rpm
